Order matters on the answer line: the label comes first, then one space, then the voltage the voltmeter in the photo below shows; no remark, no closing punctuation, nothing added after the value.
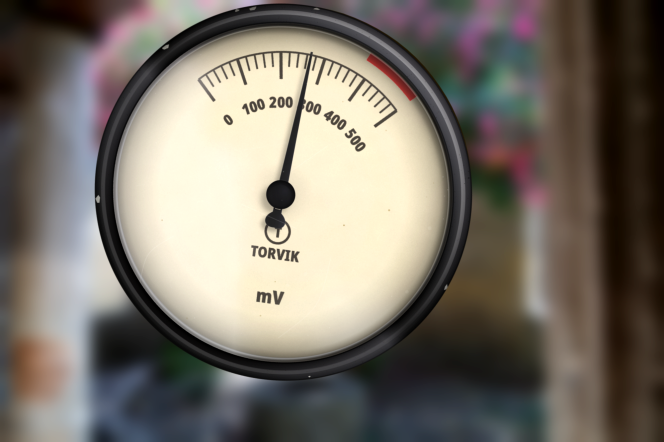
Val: 270 mV
